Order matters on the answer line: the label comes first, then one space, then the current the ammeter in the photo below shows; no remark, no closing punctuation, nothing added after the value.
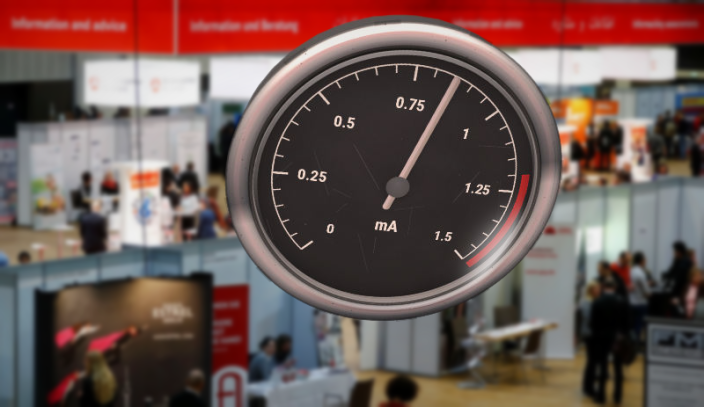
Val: 0.85 mA
